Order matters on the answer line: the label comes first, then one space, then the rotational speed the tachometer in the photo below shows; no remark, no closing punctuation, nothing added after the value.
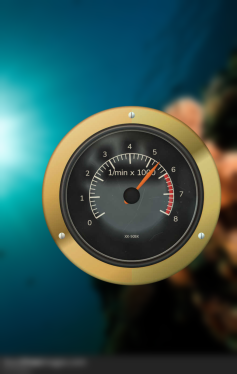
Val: 5400 rpm
